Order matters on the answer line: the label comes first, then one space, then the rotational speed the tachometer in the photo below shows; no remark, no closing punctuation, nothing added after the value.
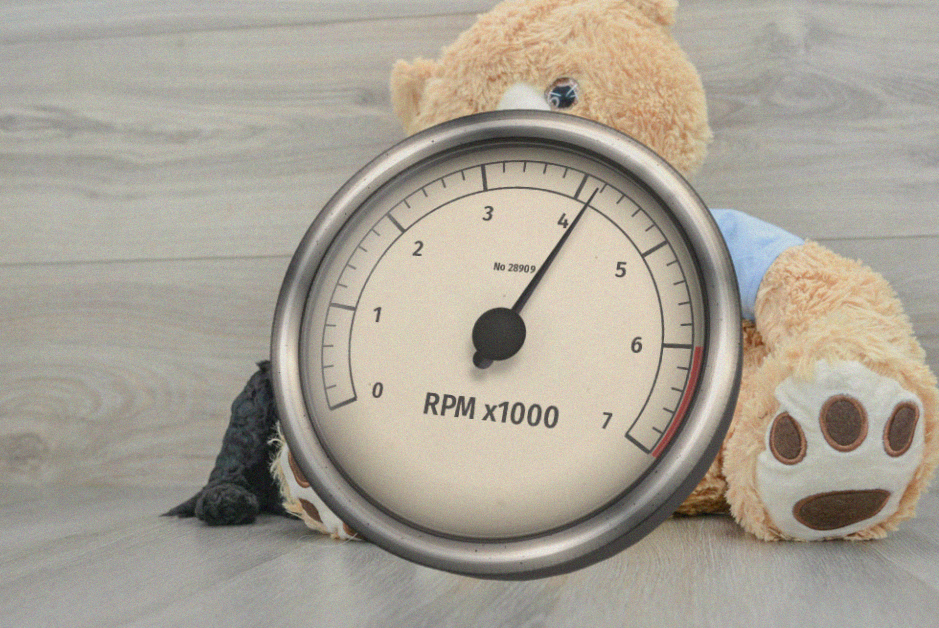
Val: 4200 rpm
